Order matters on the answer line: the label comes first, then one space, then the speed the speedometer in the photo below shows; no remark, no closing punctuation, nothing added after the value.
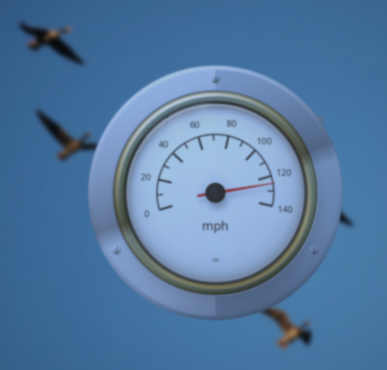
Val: 125 mph
